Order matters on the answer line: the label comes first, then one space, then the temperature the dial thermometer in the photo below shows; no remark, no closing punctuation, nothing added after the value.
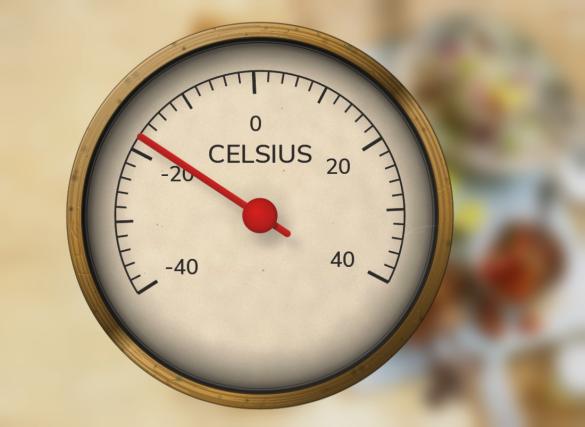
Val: -18 °C
